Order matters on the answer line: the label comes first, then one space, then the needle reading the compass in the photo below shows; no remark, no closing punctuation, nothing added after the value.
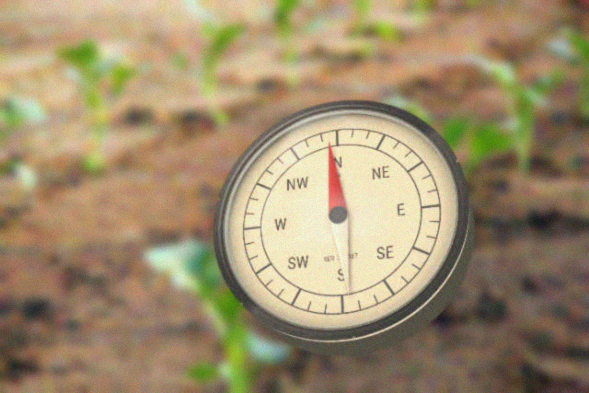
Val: 355 °
